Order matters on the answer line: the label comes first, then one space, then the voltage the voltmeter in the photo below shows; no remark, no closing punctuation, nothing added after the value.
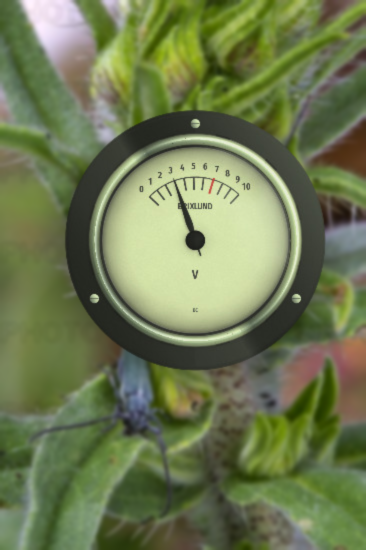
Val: 3 V
